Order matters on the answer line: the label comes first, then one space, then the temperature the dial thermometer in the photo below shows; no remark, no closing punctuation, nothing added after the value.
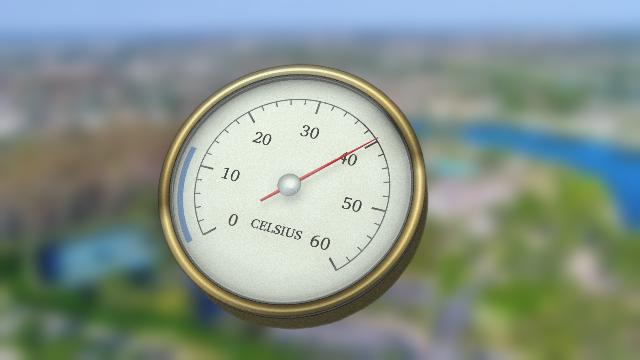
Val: 40 °C
